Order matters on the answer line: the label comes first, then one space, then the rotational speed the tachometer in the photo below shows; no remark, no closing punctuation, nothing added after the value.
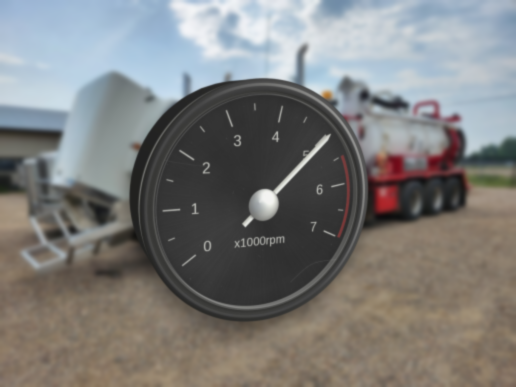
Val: 5000 rpm
